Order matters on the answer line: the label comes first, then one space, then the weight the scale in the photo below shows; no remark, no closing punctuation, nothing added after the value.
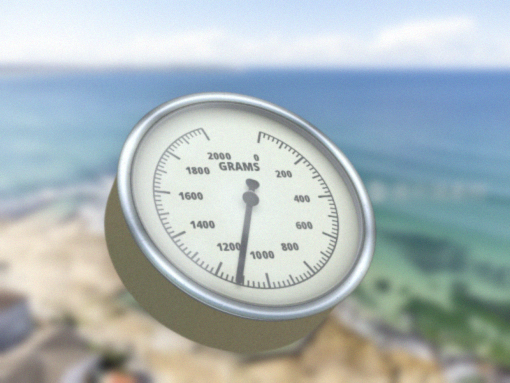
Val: 1120 g
